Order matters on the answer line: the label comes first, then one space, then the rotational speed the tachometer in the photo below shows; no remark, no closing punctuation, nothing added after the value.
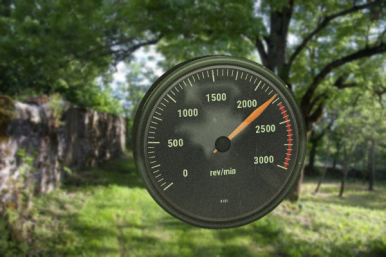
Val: 2200 rpm
